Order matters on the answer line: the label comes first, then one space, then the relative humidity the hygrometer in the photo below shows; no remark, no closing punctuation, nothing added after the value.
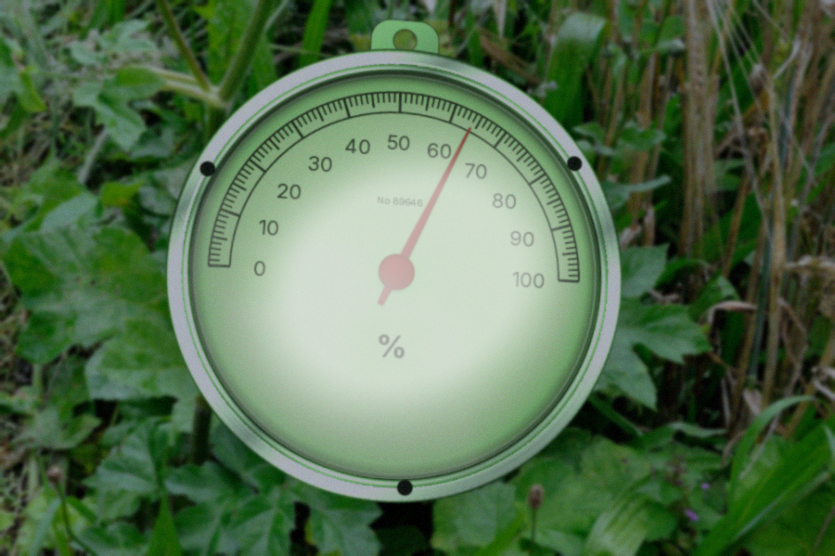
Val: 64 %
